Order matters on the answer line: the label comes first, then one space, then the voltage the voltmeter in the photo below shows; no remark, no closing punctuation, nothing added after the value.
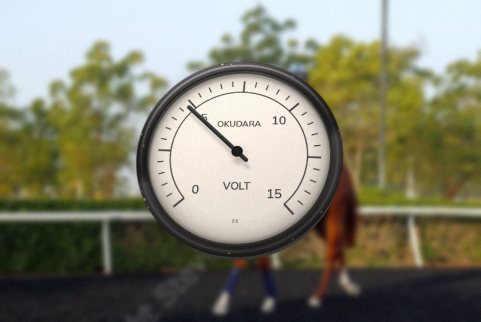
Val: 4.75 V
